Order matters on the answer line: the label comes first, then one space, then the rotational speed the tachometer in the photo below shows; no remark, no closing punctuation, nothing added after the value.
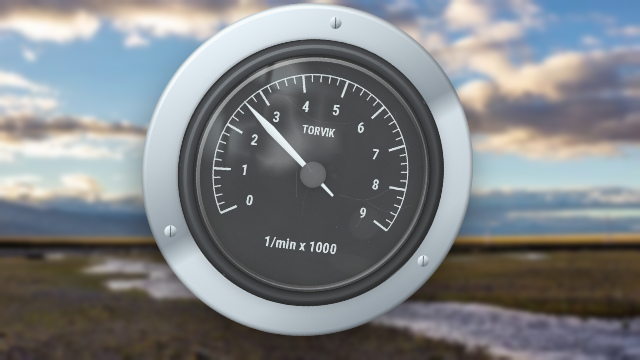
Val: 2600 rpm
